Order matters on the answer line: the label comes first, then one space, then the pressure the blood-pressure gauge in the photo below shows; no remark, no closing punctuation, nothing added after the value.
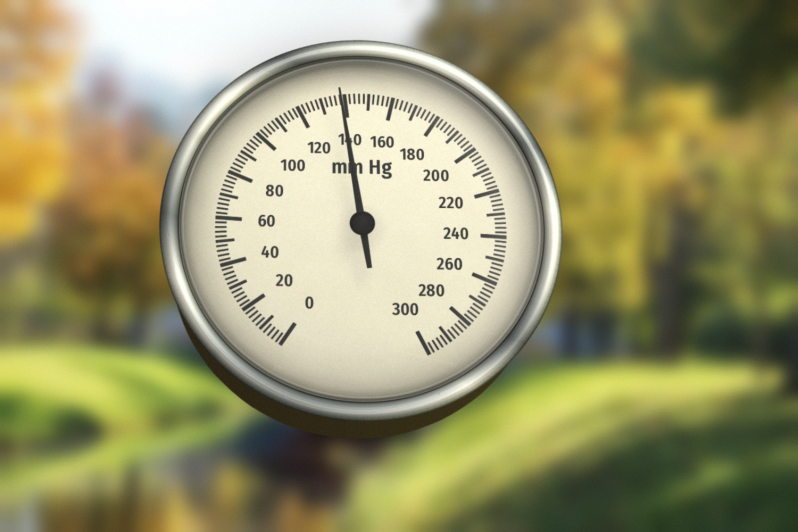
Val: 138 mmHg
